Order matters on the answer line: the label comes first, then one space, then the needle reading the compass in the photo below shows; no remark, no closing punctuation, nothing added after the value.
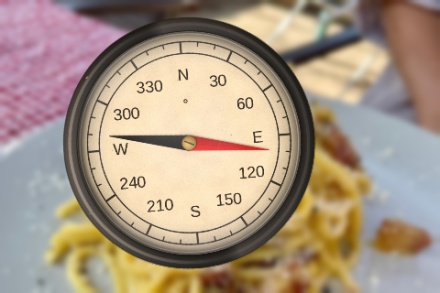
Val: 100 °
